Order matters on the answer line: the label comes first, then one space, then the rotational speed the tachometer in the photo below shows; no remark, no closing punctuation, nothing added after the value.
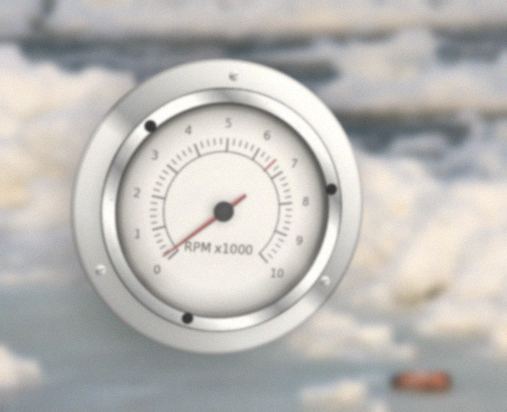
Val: 200 rpm
